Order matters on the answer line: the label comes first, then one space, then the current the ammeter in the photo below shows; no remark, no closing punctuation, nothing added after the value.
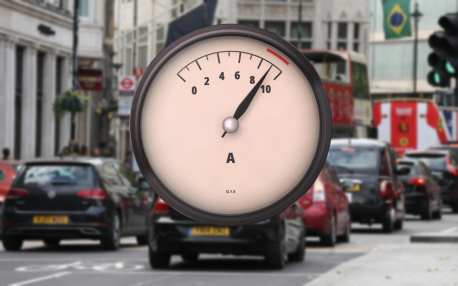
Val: 9 A
